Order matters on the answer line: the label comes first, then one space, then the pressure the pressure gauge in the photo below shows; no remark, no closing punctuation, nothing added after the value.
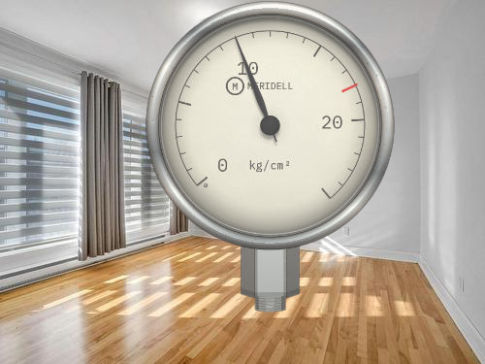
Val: 10 kg/cm²
